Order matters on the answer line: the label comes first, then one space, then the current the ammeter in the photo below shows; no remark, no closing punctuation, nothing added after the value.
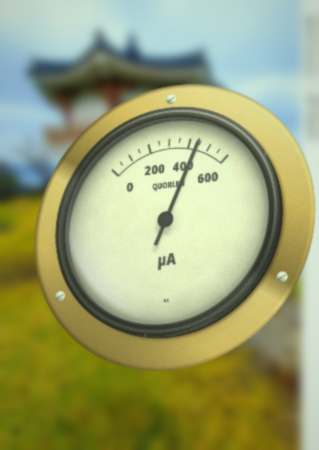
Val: 450 µA
